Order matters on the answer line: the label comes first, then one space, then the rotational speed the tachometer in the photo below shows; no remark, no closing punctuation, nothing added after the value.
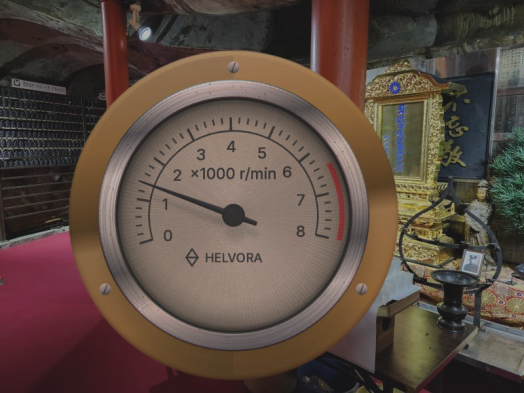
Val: 1400 rpm
